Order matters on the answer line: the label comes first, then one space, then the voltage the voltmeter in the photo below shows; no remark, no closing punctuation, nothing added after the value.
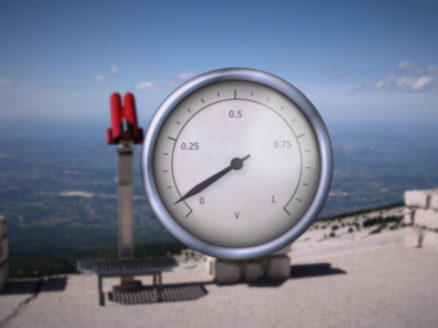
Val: 0.05 V
